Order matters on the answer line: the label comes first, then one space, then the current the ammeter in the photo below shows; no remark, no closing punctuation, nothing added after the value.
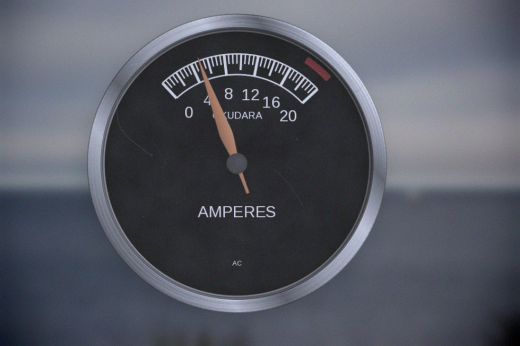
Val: 5 A
